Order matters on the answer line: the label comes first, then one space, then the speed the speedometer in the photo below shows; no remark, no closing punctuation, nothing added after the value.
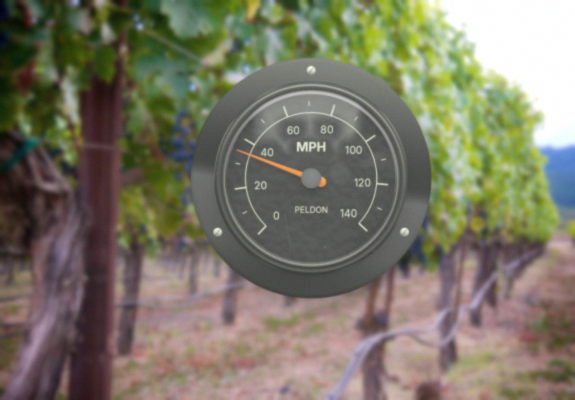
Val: 35 mph
